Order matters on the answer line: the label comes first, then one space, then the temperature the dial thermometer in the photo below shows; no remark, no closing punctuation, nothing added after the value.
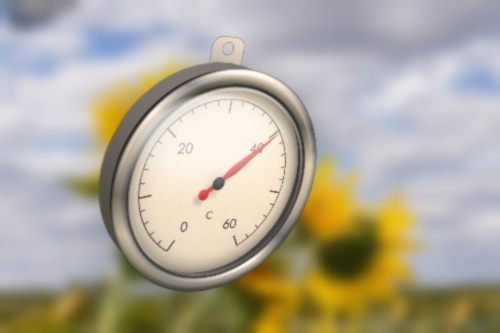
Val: 40 °C
